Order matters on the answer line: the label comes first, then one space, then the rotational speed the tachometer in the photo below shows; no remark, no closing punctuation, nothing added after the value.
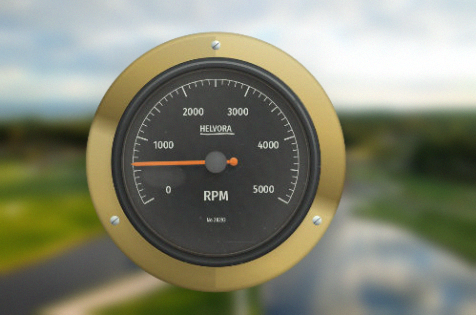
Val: 600 rpm
